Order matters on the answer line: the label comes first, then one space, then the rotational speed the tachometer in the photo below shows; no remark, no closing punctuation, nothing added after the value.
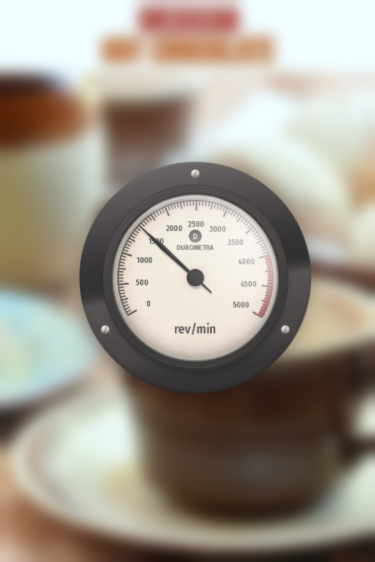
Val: 1500 rpm
